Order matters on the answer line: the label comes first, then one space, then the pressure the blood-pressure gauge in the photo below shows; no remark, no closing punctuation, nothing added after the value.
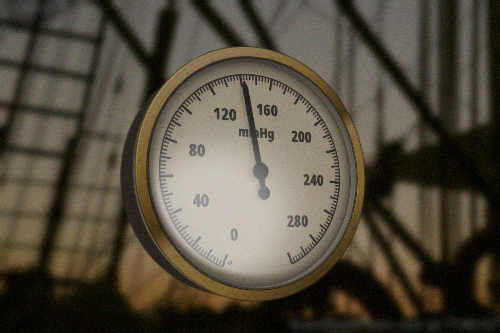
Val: 140 mmHg
